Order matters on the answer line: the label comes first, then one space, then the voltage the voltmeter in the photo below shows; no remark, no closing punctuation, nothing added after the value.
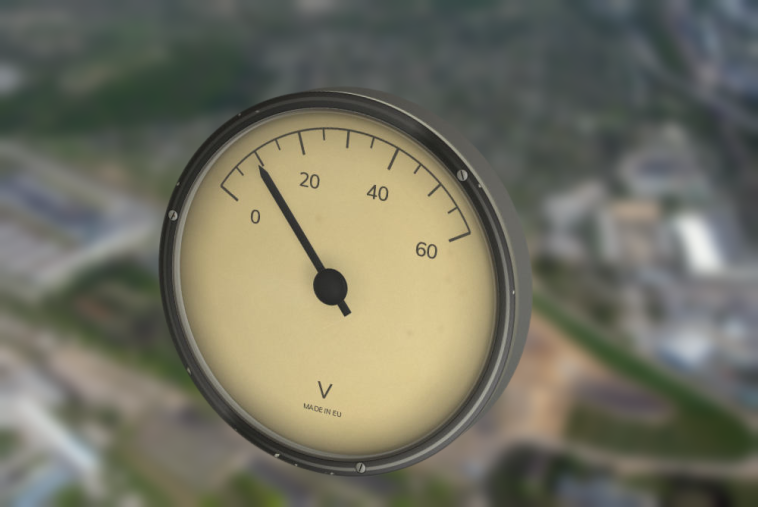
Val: 10 V
